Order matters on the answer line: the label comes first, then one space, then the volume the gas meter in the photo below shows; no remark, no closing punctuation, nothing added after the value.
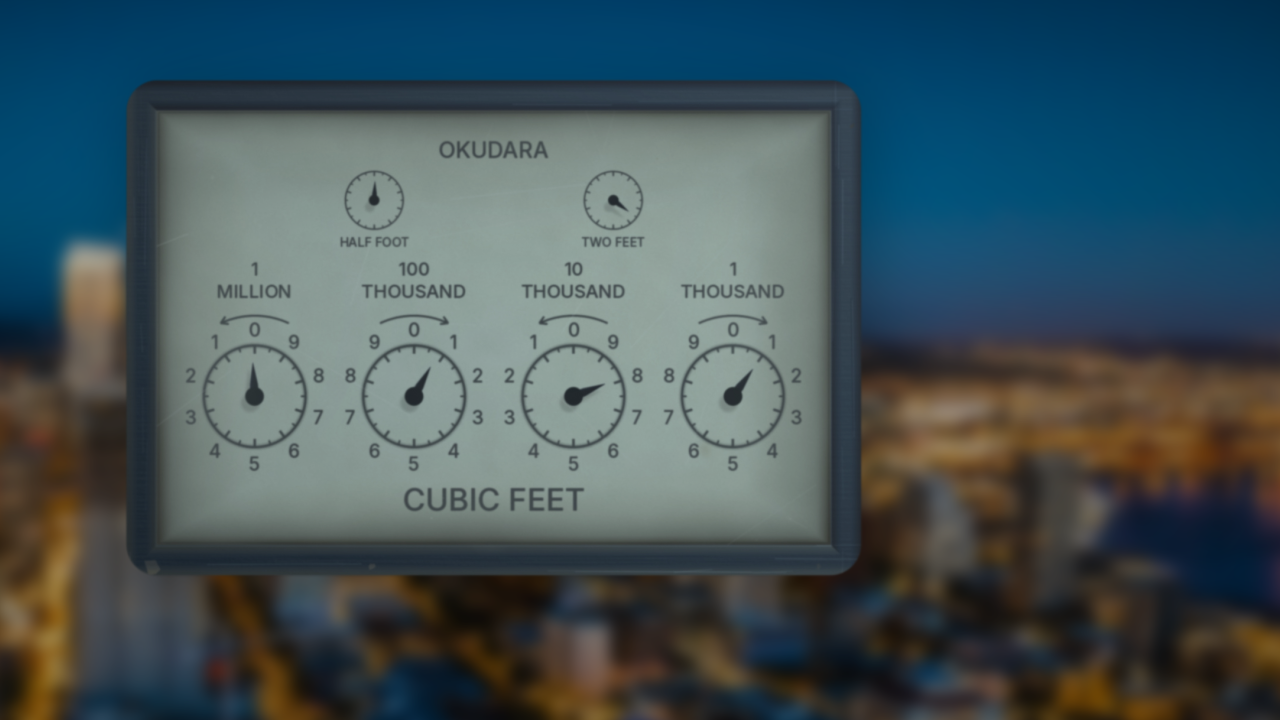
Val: 8100 ft³
